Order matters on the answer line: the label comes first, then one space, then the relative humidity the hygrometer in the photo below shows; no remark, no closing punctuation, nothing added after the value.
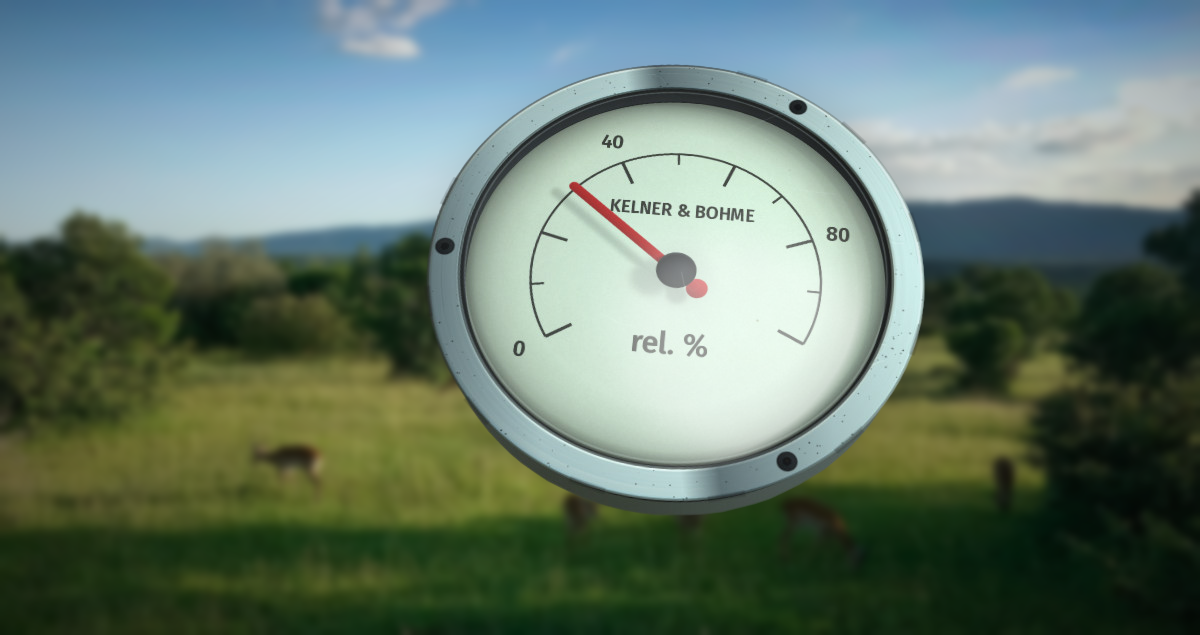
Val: 30 %
